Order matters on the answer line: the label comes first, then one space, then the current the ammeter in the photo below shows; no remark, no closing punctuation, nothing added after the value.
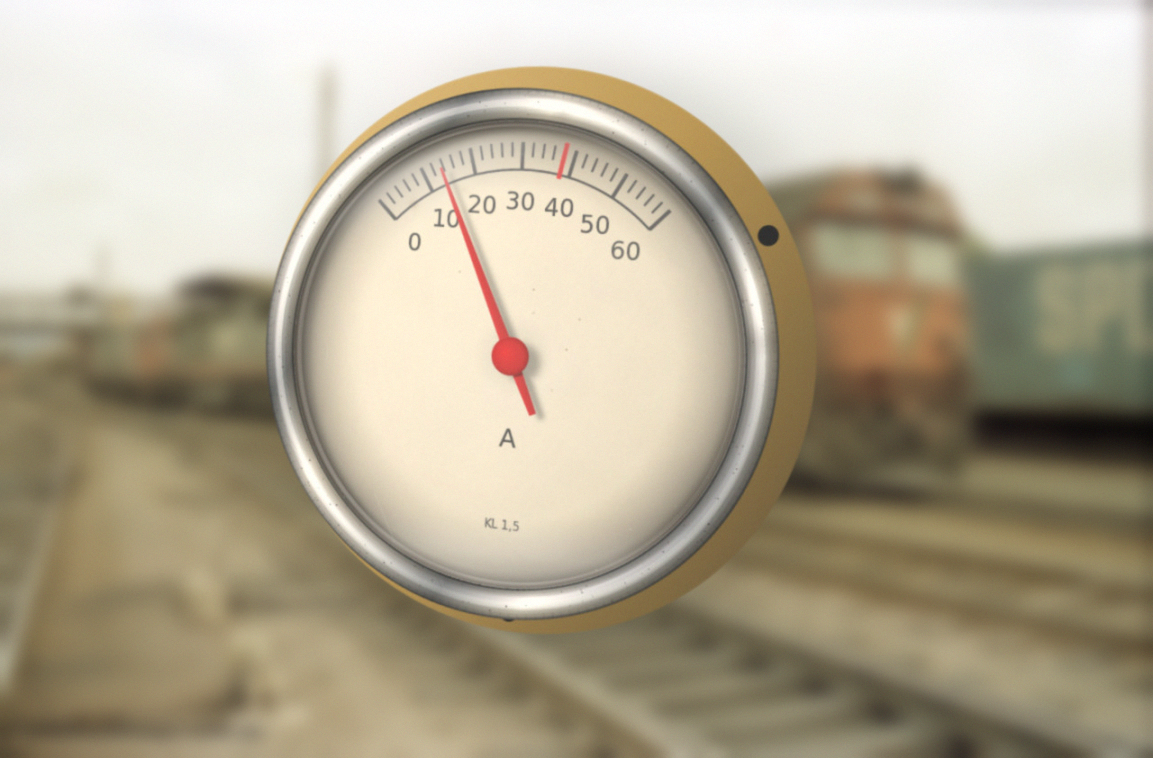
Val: 14 A
